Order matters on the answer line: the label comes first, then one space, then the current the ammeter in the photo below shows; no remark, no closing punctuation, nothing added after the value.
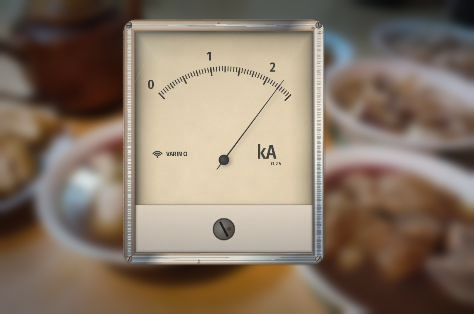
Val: 2.25 kA
